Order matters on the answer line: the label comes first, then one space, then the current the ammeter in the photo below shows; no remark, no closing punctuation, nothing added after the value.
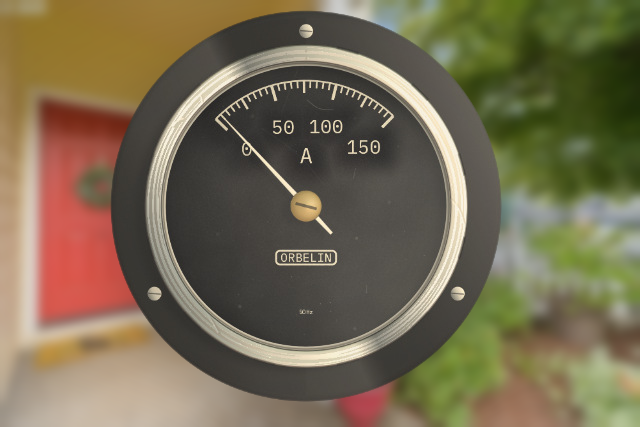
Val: 5 A
